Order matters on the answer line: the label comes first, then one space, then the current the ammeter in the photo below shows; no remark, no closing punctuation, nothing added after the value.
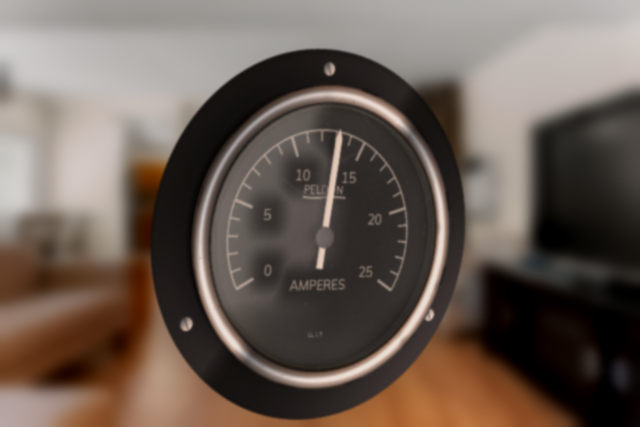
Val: 13 A
